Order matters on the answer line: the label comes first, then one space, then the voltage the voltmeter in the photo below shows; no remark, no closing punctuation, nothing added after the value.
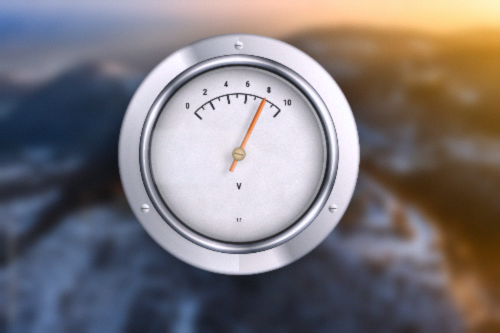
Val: 8 V
